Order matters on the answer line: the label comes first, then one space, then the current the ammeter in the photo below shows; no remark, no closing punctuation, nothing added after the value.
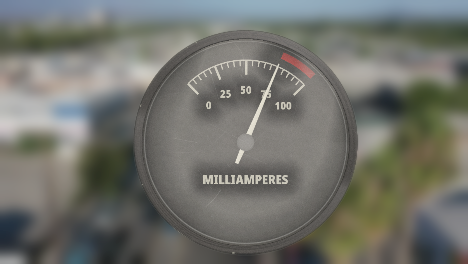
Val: 75 mA
